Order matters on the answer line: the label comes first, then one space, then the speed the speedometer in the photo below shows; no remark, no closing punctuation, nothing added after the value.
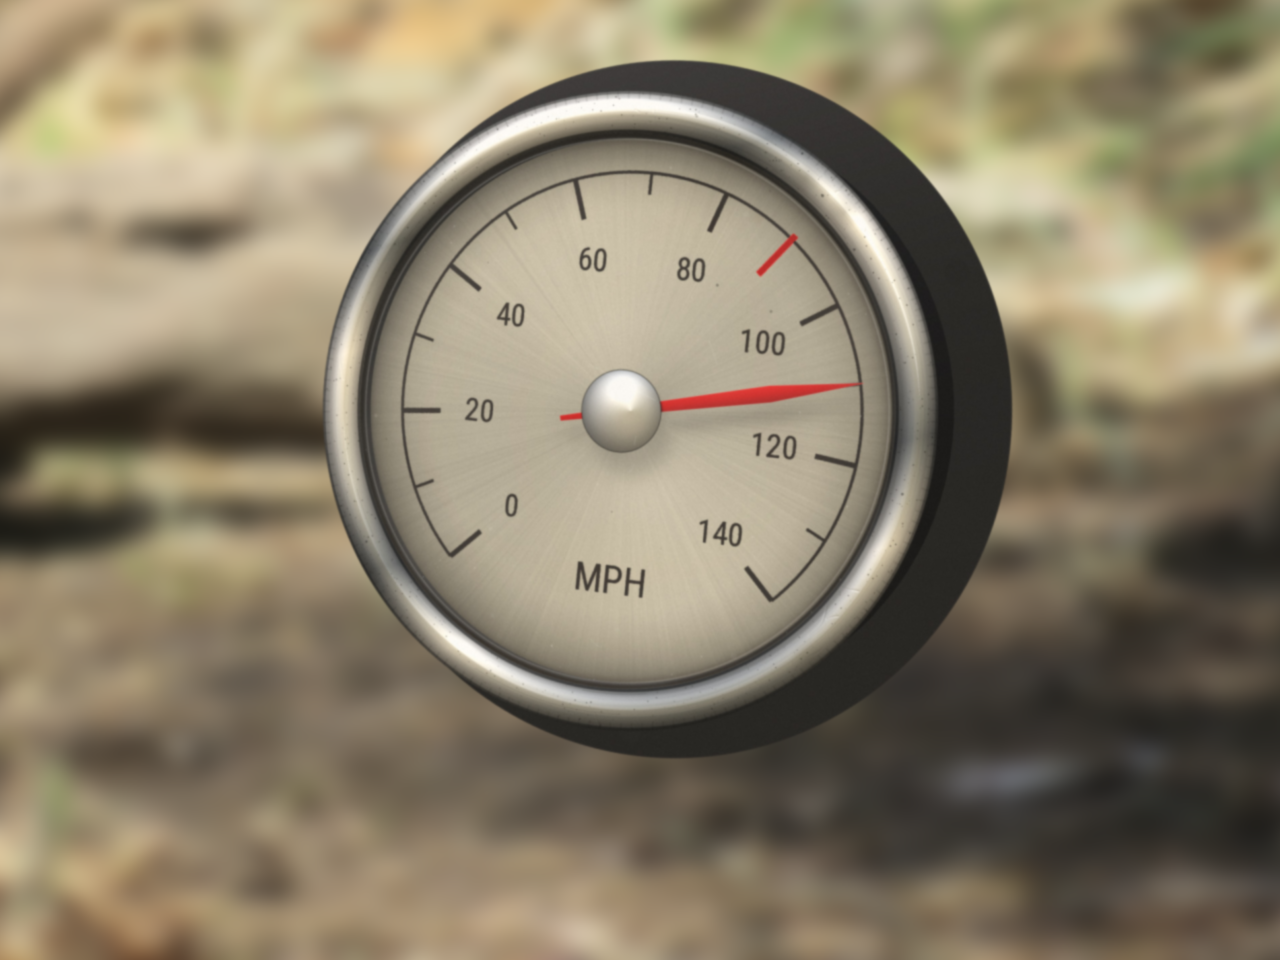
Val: 110 mph
